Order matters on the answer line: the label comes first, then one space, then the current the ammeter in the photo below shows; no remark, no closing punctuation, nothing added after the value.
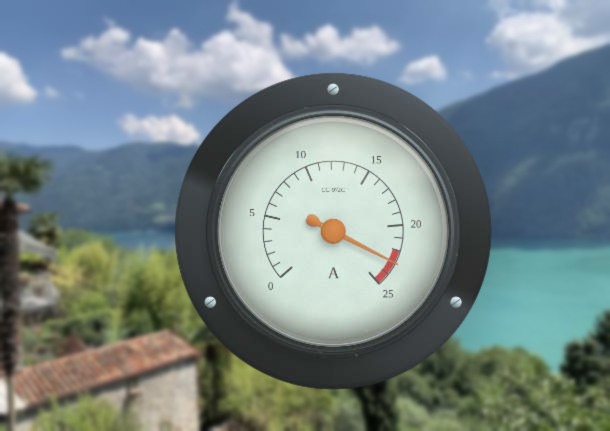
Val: 23 A
